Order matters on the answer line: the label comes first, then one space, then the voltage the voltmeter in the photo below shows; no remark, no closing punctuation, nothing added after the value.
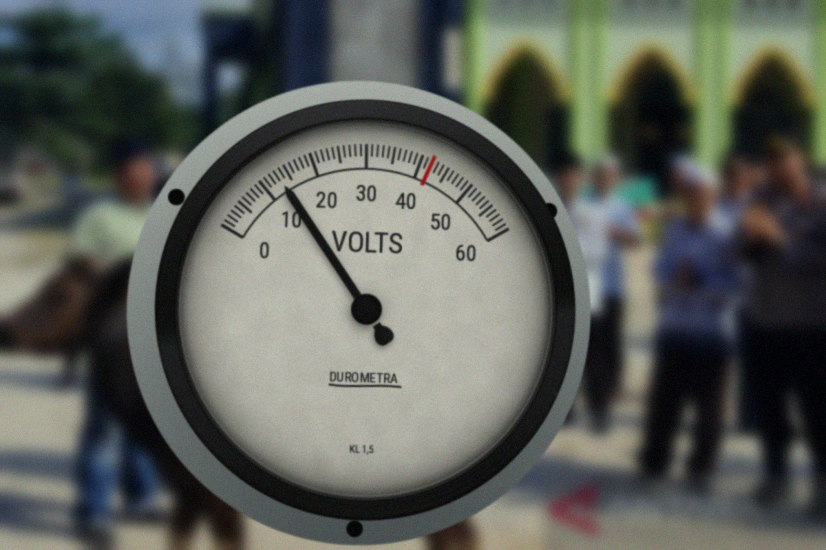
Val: 13 V
